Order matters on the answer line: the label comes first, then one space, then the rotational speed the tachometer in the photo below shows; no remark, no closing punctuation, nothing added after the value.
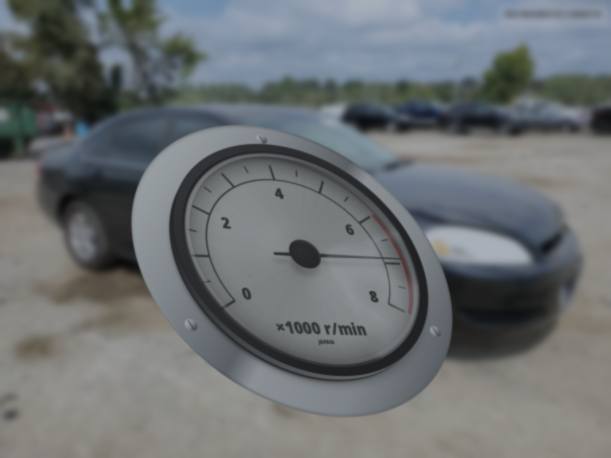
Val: 7000 rpm
